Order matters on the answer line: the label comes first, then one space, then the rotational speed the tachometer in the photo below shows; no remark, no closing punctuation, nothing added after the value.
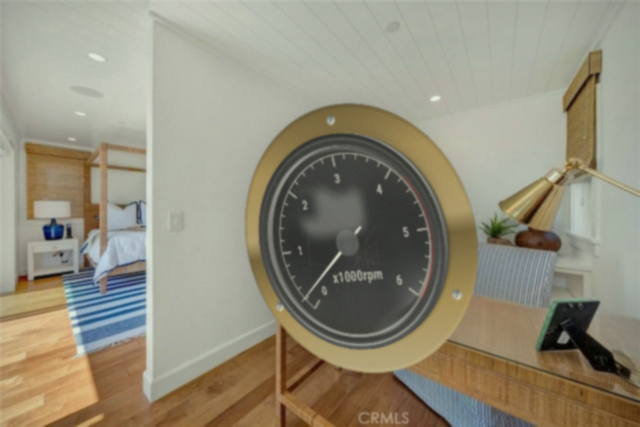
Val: 200 rpm
